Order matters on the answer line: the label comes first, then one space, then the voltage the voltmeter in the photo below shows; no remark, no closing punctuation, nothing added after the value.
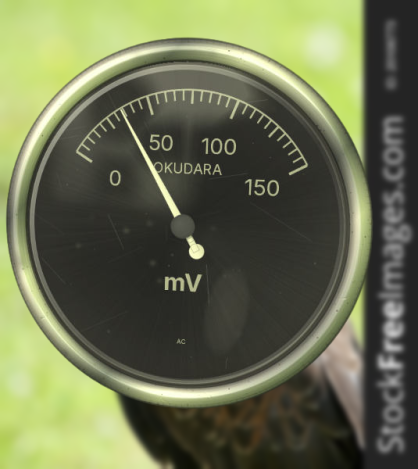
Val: 35 mV
